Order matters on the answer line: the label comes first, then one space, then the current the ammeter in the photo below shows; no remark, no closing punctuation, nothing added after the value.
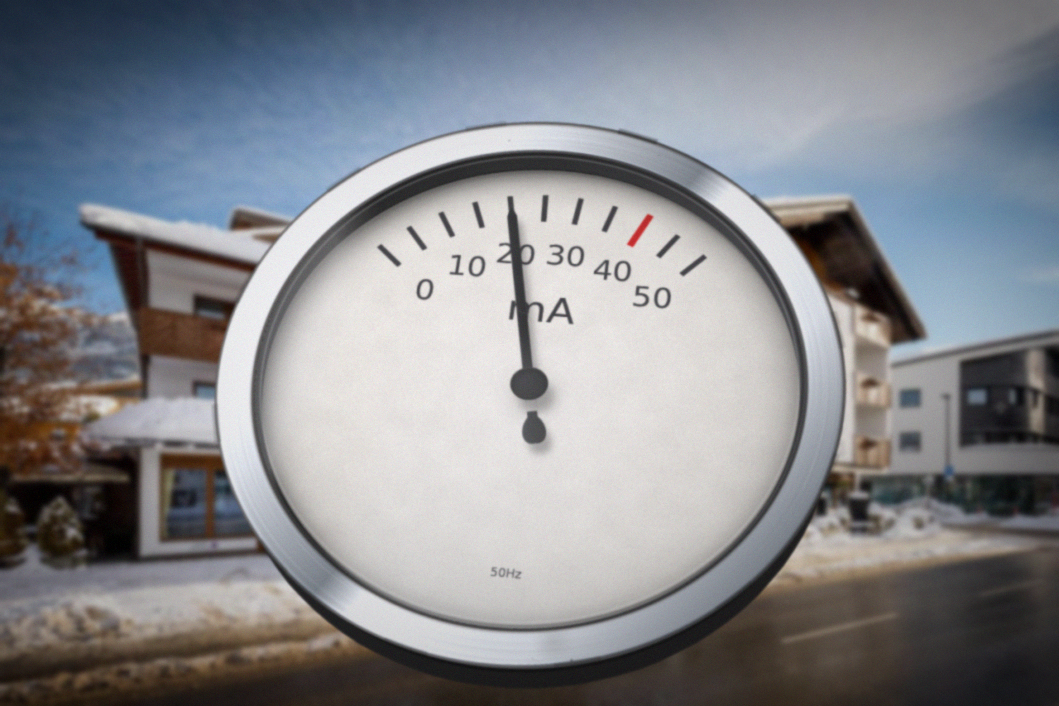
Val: 20 mA
